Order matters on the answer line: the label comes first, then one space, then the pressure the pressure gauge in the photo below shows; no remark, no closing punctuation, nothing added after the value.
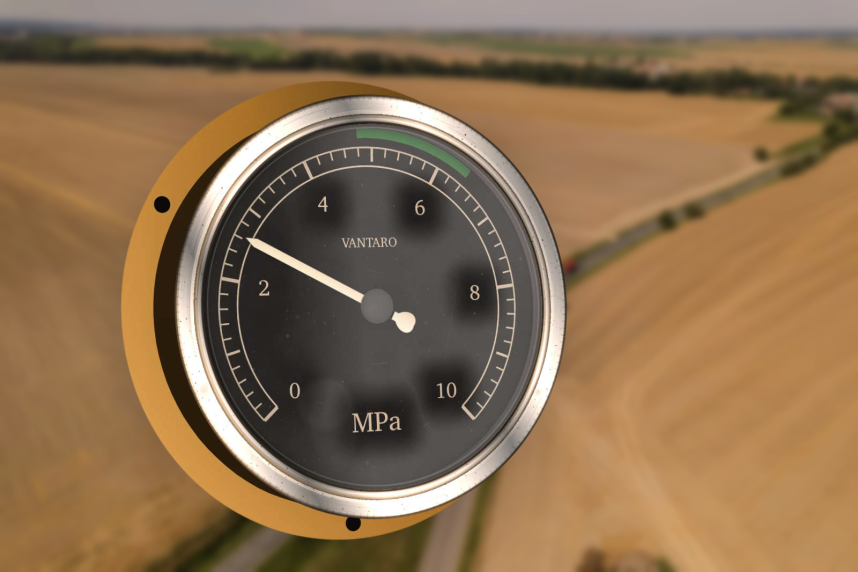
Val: 2.6 MPa
